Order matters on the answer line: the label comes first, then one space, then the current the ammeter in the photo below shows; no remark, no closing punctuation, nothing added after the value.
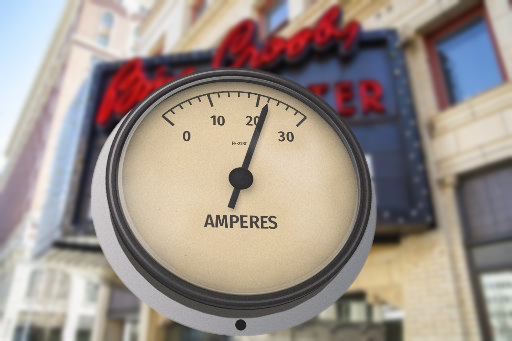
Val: 22 A
